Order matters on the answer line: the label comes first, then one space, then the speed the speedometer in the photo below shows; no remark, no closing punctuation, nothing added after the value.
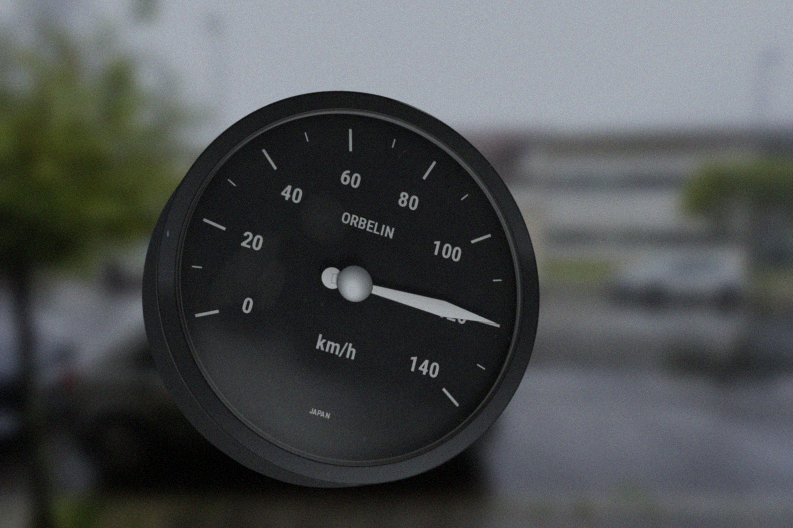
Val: 120 km/h
